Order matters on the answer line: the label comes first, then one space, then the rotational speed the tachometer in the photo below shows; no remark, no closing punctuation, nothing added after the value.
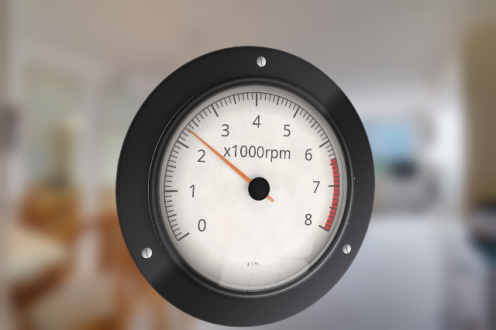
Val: 2300 rpm
